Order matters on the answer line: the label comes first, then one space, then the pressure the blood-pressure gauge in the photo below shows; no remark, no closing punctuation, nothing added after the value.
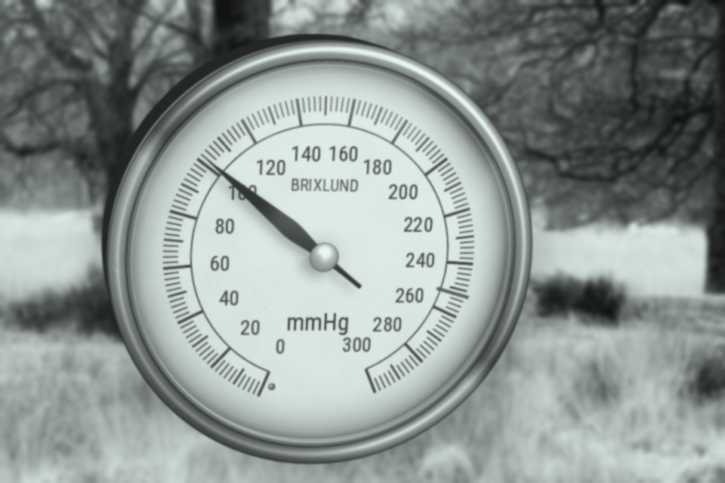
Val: 102 mmHg
